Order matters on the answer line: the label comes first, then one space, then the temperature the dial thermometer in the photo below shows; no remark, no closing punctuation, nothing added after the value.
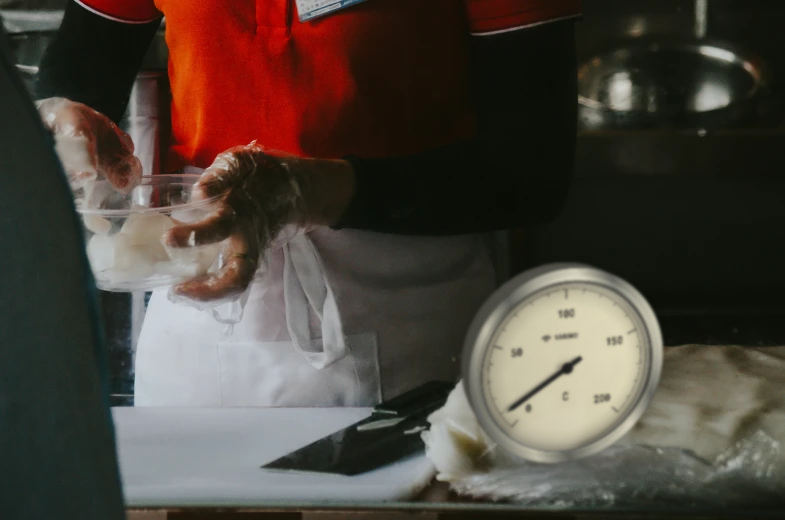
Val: 10 °C
